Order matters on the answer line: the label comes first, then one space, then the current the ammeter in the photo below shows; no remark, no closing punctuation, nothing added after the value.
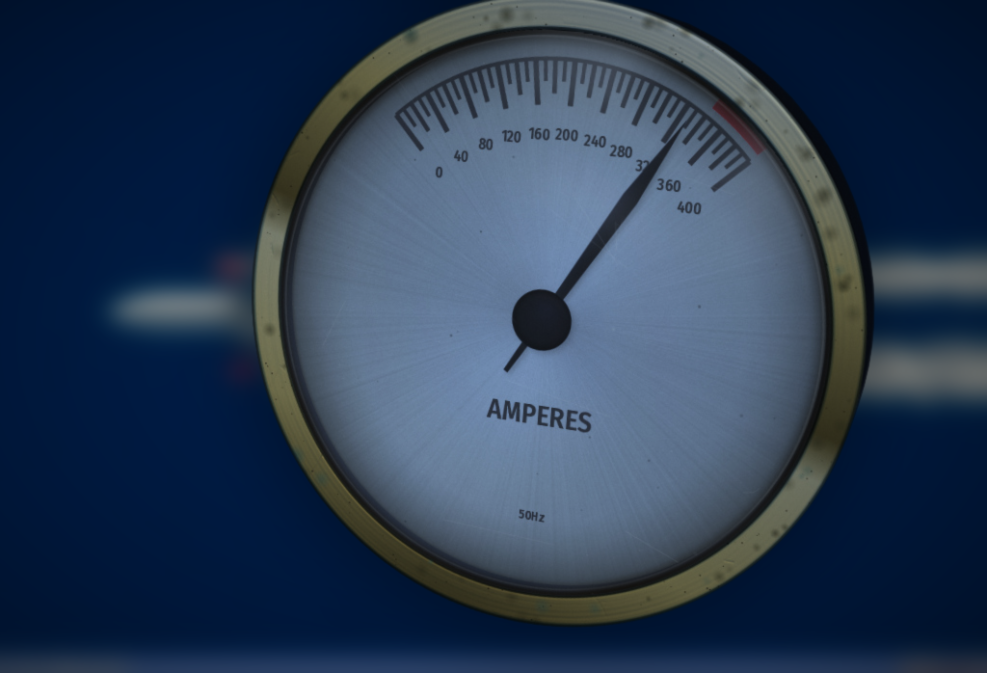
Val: 330 A
